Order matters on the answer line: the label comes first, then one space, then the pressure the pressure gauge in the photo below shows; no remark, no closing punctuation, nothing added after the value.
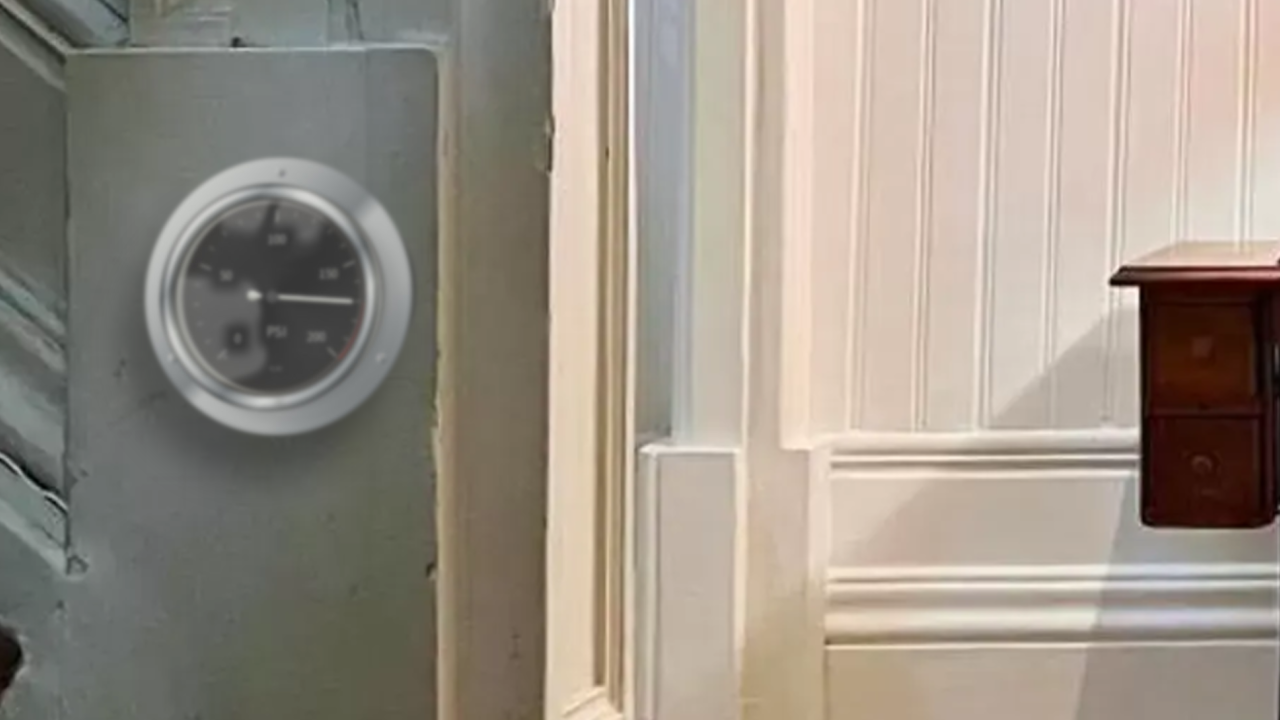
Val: 170 psi
